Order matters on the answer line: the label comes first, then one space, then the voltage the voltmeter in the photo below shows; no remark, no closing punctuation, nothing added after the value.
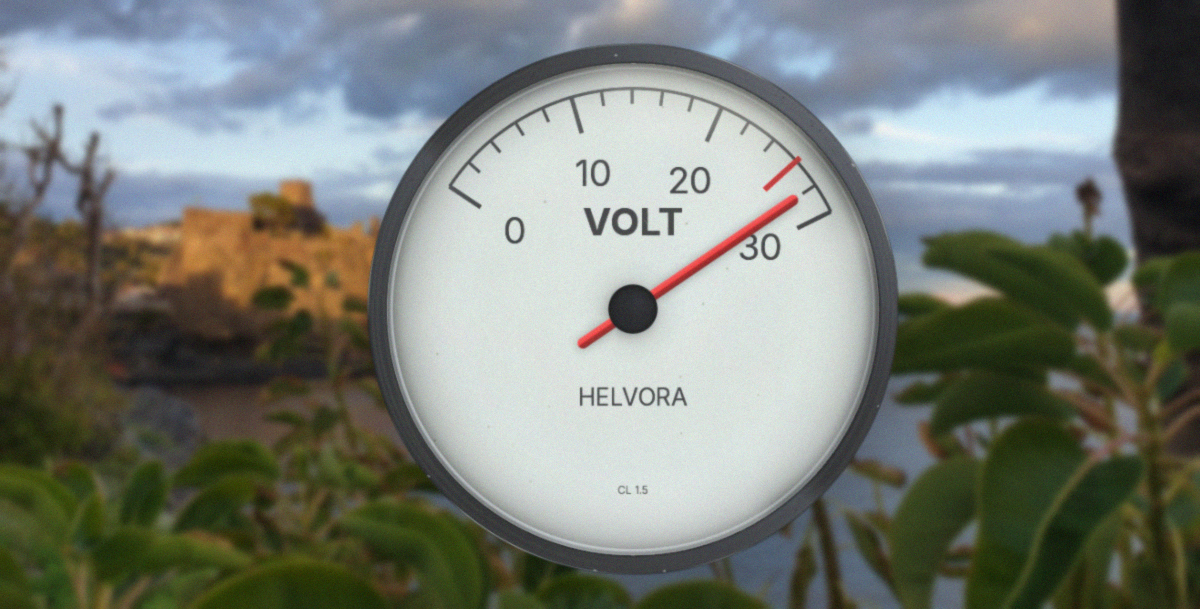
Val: 28 V
